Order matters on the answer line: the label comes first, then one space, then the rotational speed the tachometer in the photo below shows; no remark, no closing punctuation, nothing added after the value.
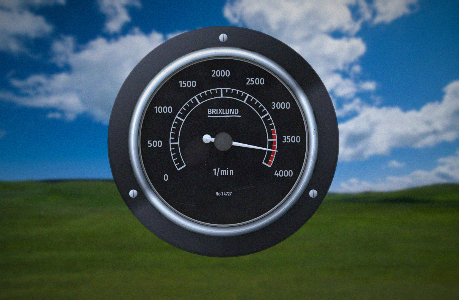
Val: 3700 rpm
